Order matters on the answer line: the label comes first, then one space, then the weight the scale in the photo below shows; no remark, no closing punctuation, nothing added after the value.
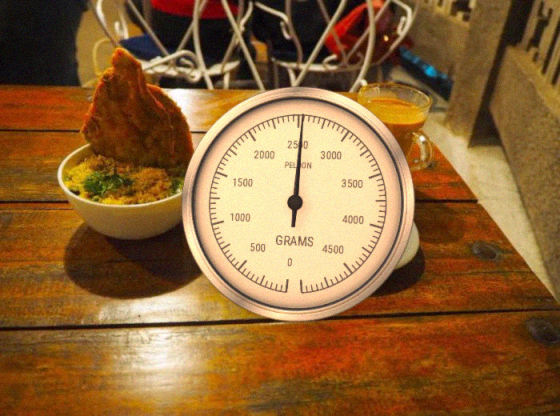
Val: 2550 g
